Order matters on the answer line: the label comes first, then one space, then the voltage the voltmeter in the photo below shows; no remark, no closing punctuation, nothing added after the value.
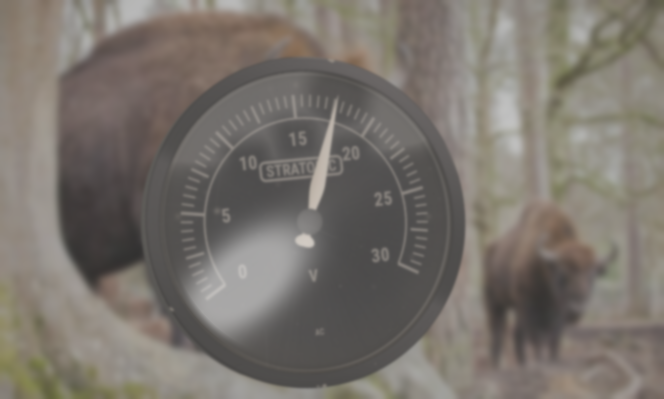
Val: 17.5 V
